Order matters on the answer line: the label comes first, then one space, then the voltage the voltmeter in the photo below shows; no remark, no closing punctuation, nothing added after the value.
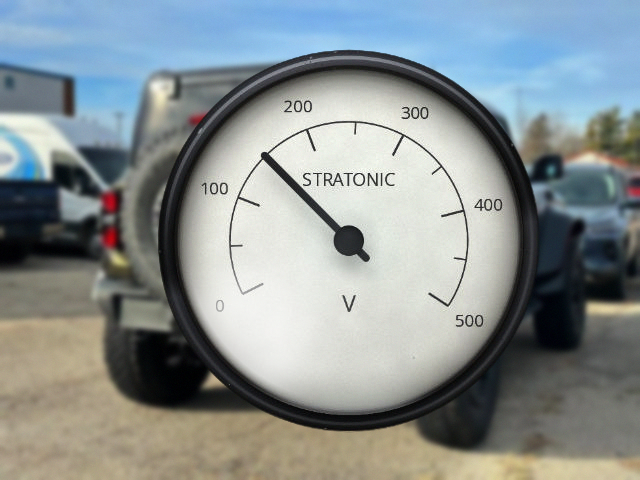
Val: 150 V
